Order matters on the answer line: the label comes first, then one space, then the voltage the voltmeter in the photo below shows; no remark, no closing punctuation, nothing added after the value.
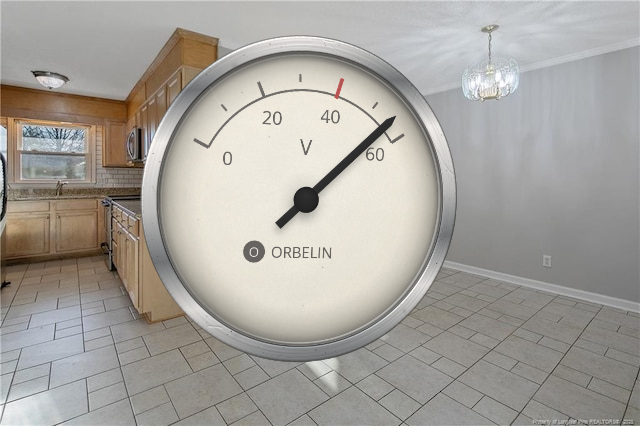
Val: 55 V
